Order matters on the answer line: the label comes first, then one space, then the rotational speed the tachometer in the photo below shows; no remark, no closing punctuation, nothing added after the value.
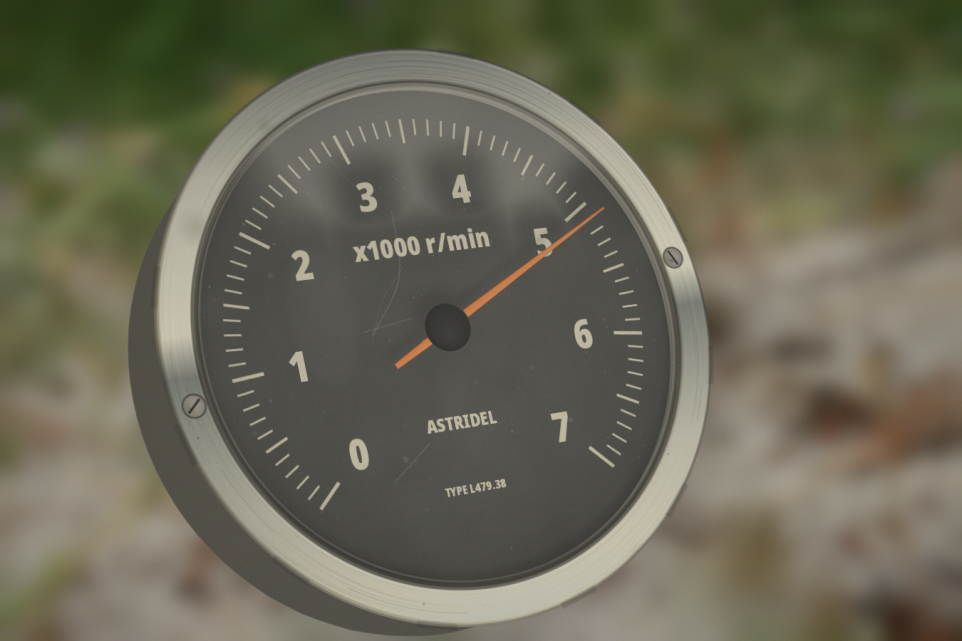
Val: 5100 rpm
